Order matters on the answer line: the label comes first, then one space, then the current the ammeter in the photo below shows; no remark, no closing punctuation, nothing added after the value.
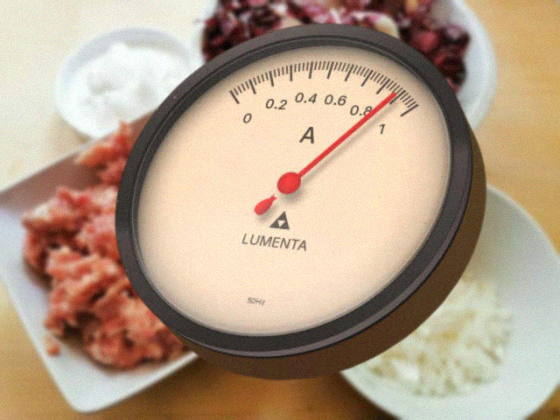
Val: 0.9 A
